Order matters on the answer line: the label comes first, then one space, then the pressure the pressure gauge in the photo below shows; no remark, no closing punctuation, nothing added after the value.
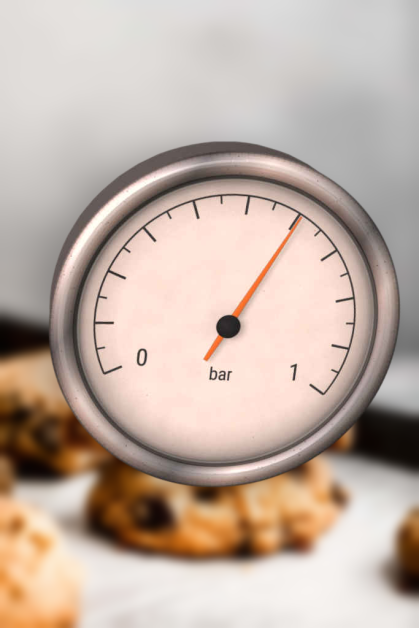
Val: 0.6 bar
